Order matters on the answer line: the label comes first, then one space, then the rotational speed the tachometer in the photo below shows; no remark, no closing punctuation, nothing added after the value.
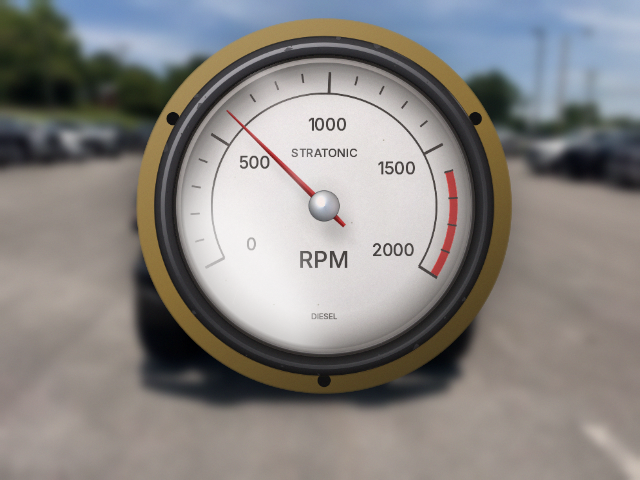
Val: 600 rpm
